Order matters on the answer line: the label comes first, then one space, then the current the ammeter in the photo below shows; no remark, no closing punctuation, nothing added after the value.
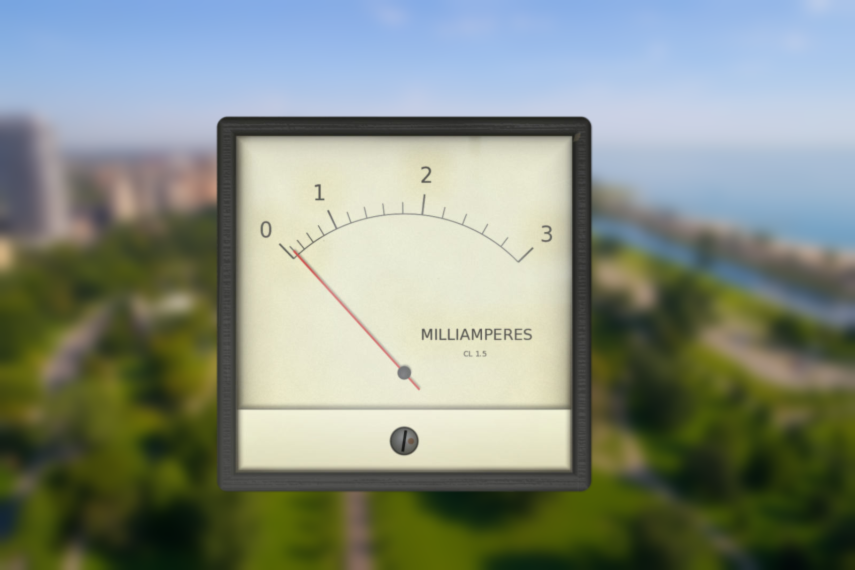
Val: 0.2 mA
